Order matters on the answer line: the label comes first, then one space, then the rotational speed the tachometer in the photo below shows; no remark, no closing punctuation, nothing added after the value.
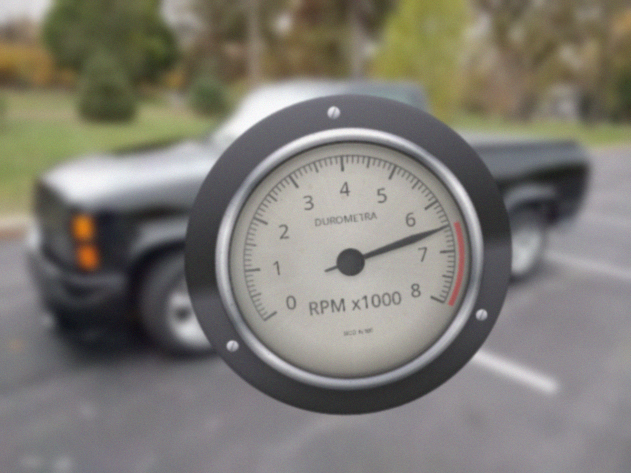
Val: 6500 rpm
